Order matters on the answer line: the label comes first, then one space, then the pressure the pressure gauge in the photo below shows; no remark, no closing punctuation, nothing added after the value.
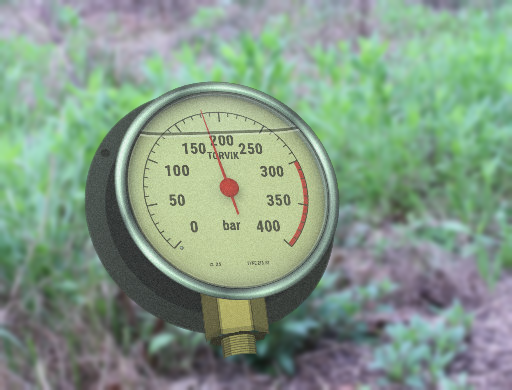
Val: 180 bar
